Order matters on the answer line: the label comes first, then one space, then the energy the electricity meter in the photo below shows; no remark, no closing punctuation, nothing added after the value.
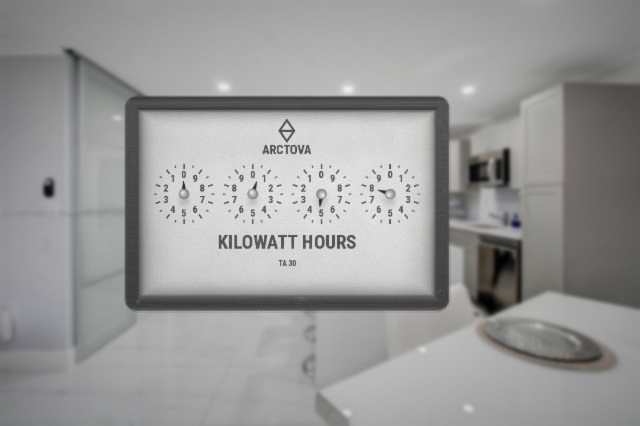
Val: 48 kWh
